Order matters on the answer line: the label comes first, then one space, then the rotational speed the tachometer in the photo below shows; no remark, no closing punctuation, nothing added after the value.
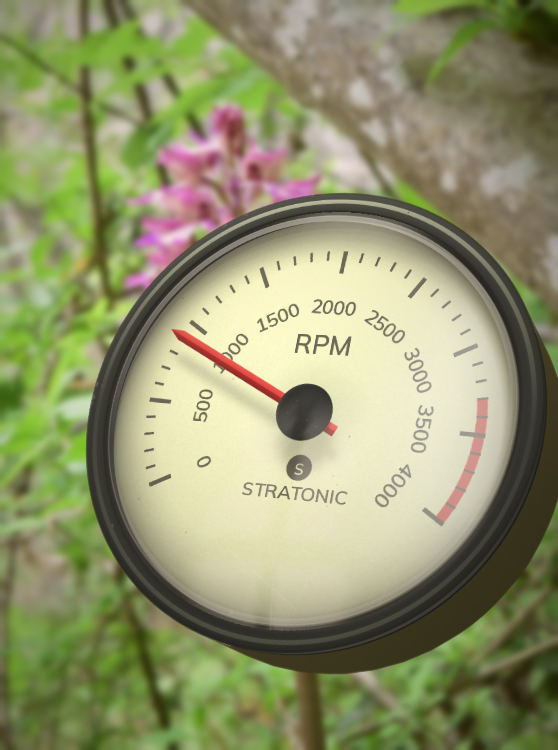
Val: 900 rpm
